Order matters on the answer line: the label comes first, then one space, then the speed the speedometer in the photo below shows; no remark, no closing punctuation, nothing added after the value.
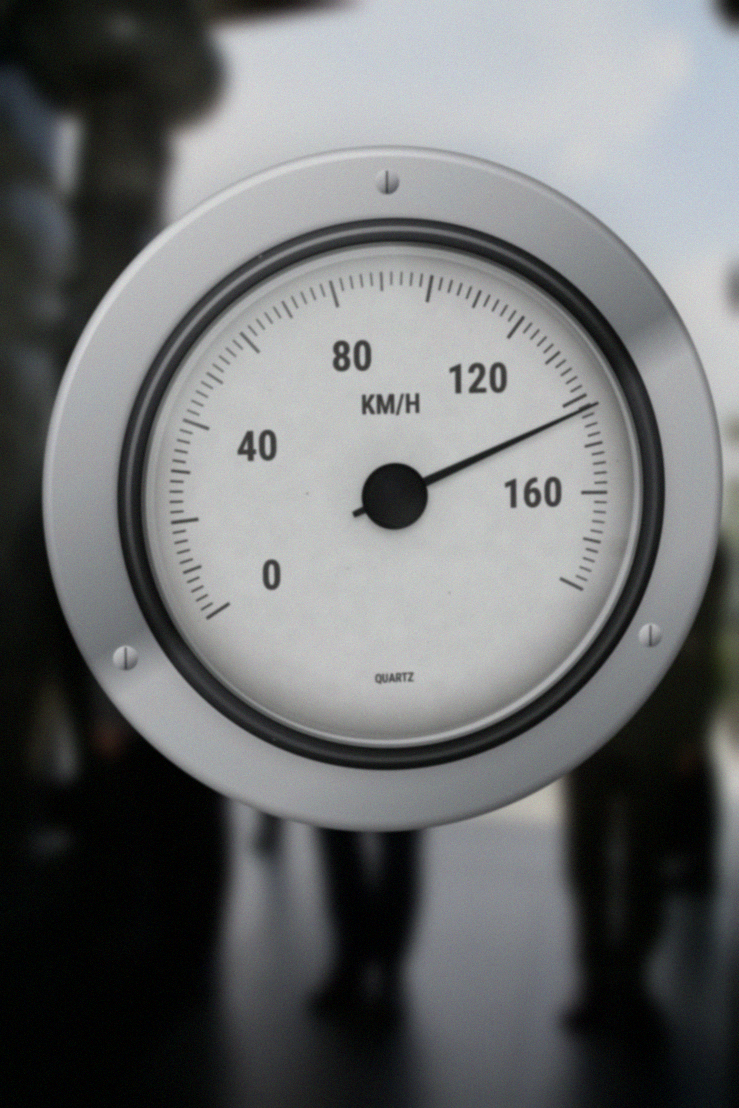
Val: 142 km/h
